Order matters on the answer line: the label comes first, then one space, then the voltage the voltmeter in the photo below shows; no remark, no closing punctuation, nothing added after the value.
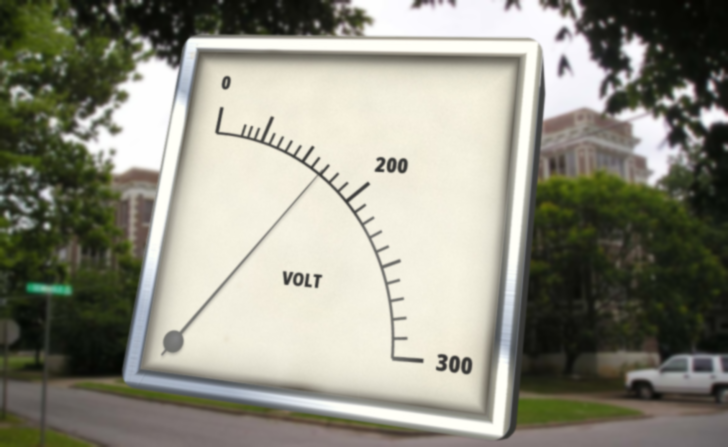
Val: 170 V
